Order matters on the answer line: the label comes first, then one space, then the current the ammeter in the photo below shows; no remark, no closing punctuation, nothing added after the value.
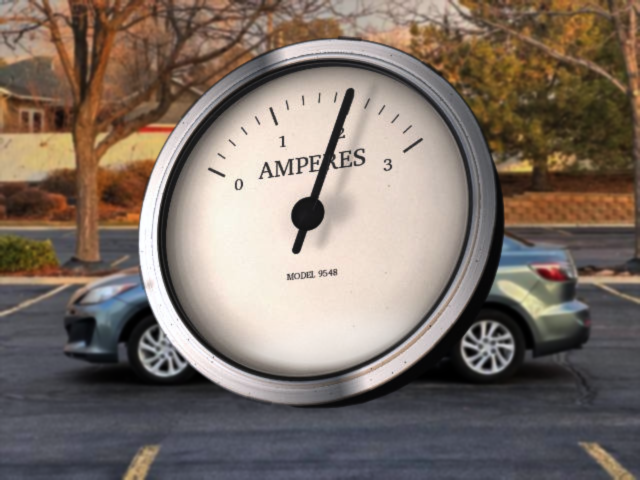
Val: 2 A
